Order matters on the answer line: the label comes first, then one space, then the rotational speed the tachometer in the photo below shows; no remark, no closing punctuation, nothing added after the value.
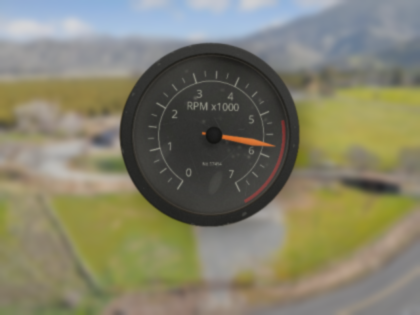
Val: 5750 rpm
